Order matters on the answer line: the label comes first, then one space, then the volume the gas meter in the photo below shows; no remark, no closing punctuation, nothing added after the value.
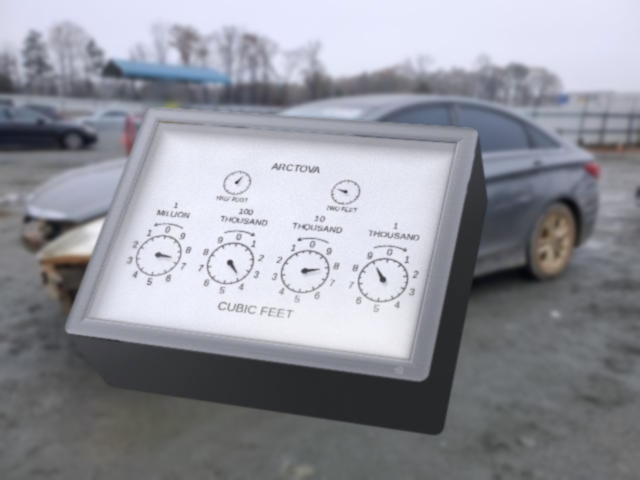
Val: 737900 ft³
